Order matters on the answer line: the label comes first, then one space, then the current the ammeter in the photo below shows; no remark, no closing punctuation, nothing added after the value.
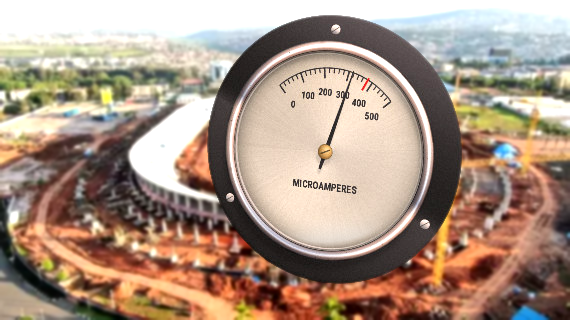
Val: 320 µA
